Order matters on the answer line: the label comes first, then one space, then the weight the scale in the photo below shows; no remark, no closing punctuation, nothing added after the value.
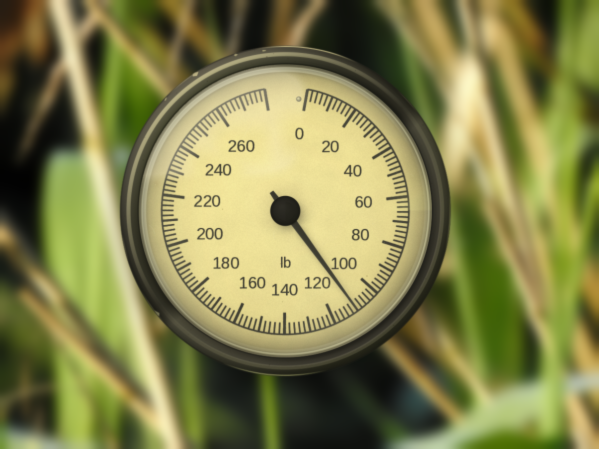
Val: 110 lb
